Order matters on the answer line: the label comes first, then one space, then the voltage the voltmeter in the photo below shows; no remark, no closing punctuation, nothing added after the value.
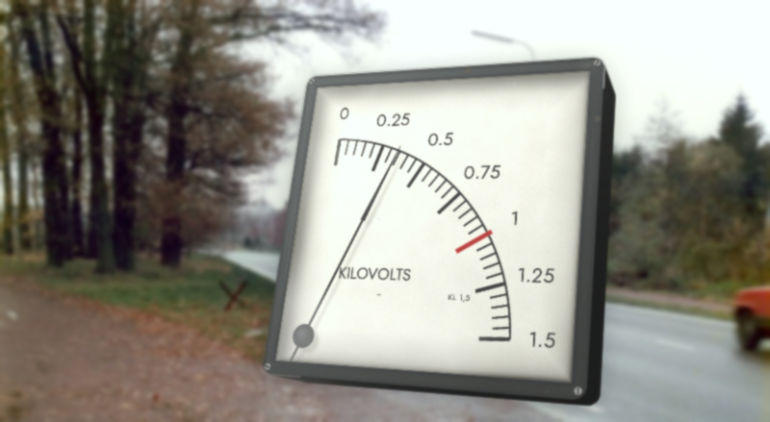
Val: 0.35 kV
